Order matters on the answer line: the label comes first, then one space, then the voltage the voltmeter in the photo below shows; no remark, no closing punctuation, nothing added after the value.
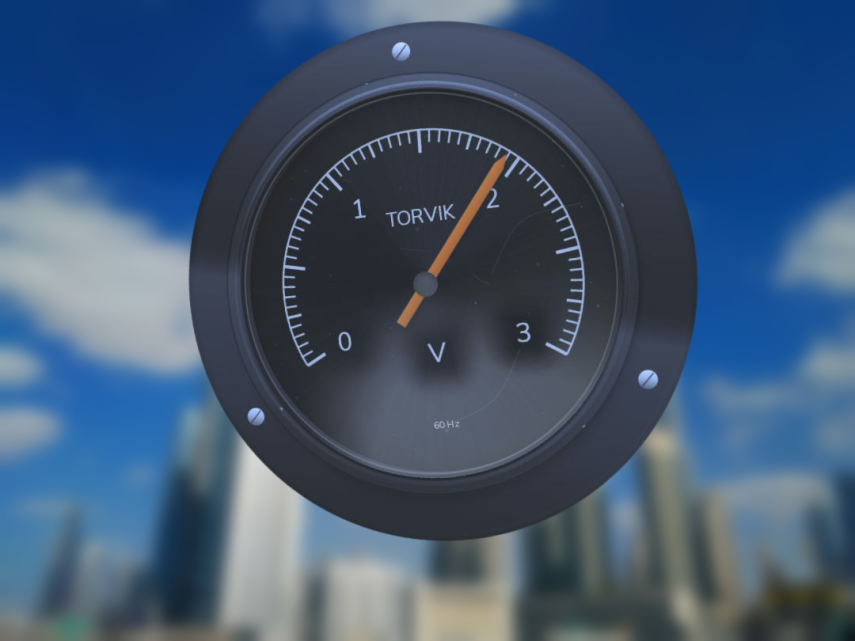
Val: 1.95 V
